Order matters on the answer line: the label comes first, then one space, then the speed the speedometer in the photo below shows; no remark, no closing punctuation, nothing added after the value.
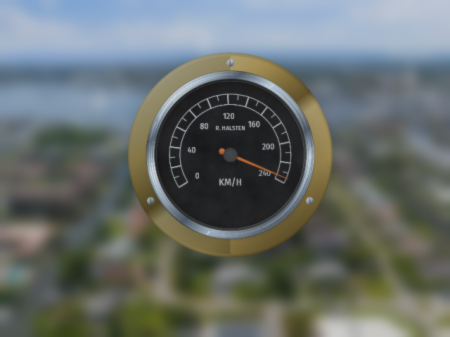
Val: 235 km/h
